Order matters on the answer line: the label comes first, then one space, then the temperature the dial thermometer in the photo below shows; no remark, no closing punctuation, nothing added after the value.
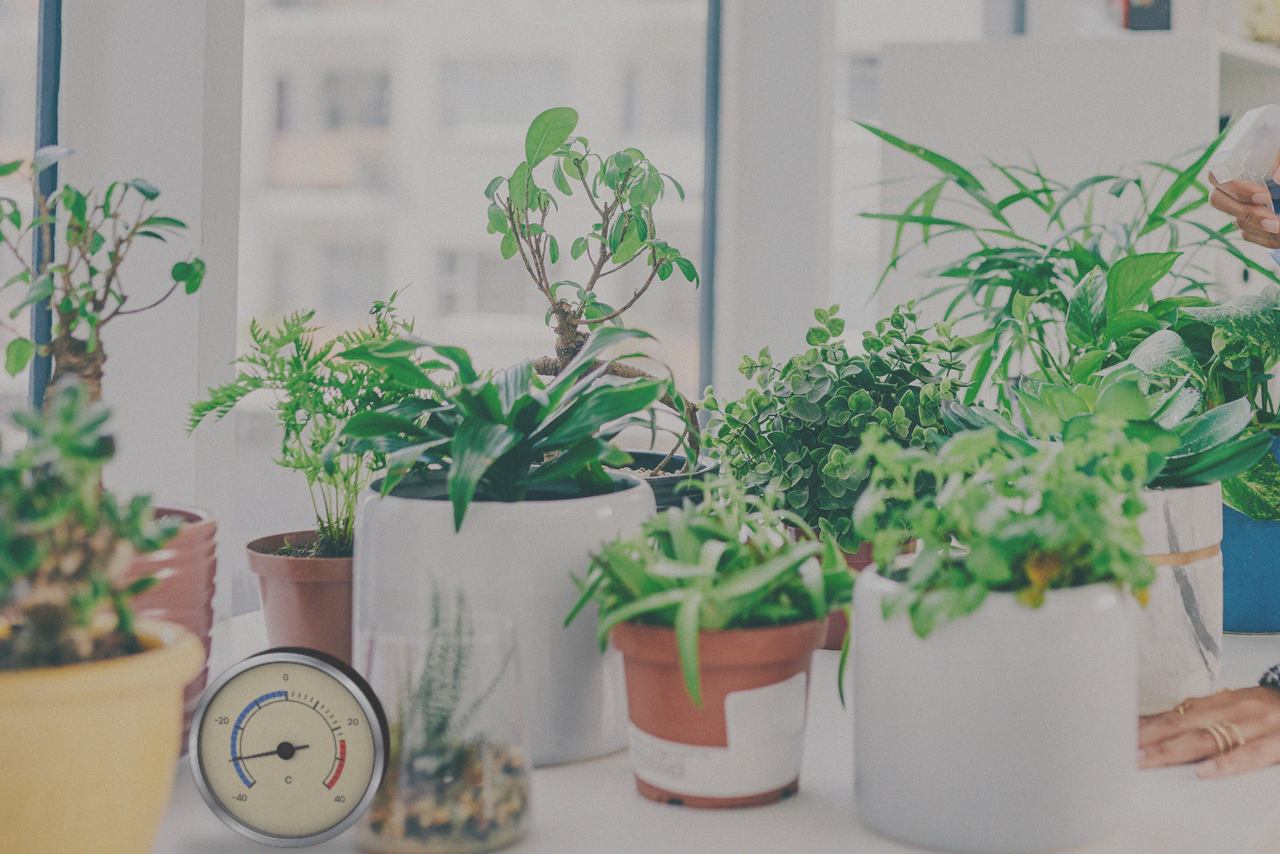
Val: -30 °C
